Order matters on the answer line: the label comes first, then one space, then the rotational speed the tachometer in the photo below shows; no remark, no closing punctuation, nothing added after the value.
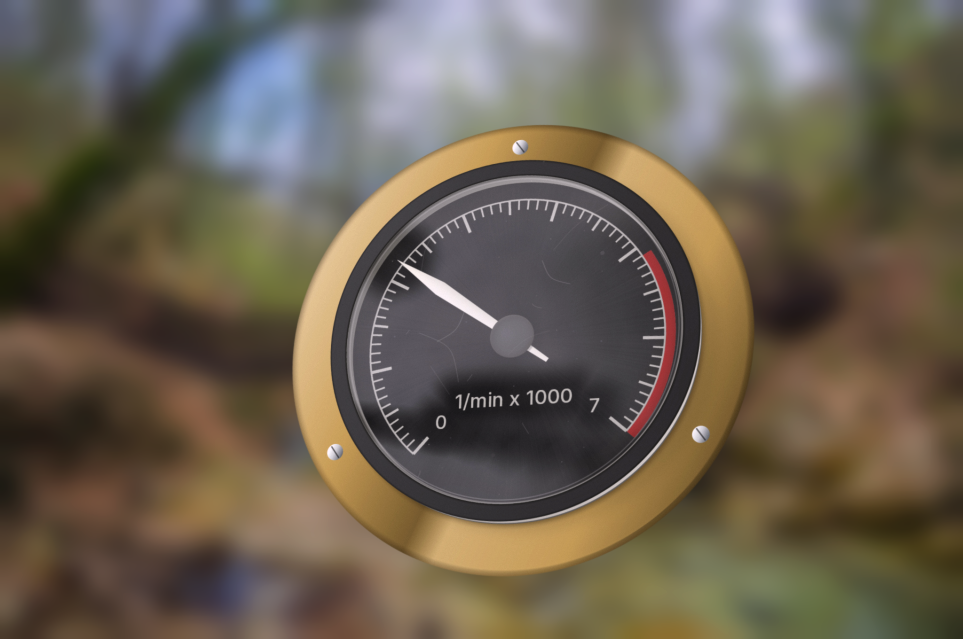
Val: 2200 rpm
